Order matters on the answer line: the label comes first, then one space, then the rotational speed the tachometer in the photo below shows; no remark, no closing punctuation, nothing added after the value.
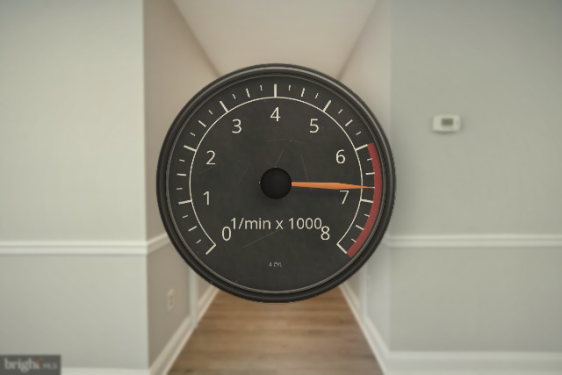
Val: 6750 rpm
